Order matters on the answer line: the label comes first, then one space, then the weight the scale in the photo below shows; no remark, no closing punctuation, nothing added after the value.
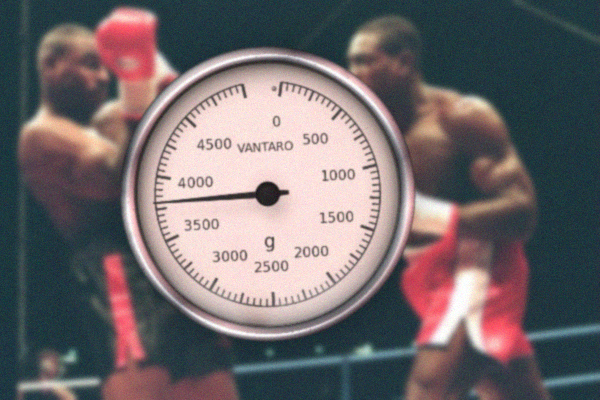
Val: 3800 g
